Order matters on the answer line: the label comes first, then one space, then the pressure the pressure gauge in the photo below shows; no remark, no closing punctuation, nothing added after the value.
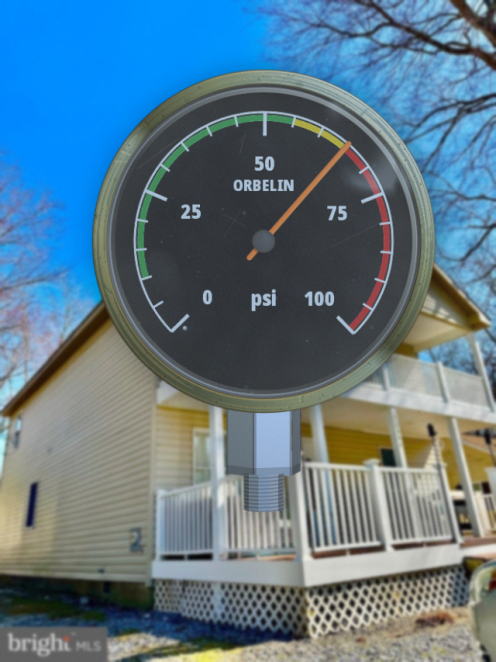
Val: 65 psi
